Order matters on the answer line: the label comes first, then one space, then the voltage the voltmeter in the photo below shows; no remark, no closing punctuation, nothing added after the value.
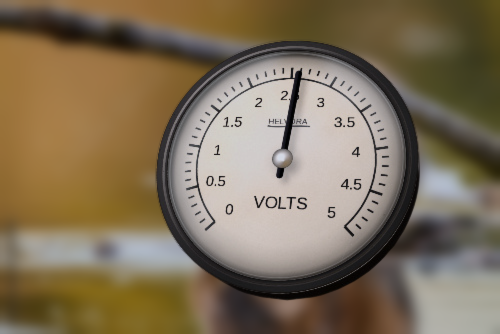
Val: 2.6 V
